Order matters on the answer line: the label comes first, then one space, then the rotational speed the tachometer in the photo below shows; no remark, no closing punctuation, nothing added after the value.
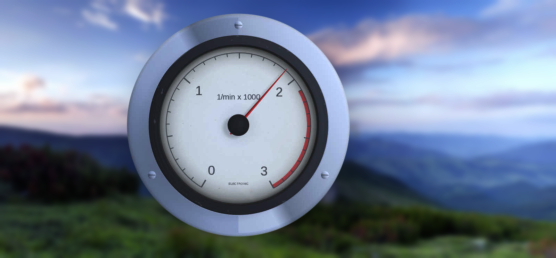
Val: 1900 rpm
